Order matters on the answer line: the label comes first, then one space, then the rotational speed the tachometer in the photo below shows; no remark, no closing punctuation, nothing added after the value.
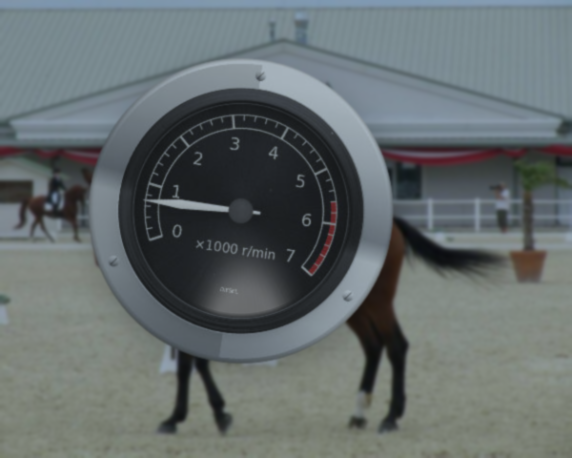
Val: 700 rpm
